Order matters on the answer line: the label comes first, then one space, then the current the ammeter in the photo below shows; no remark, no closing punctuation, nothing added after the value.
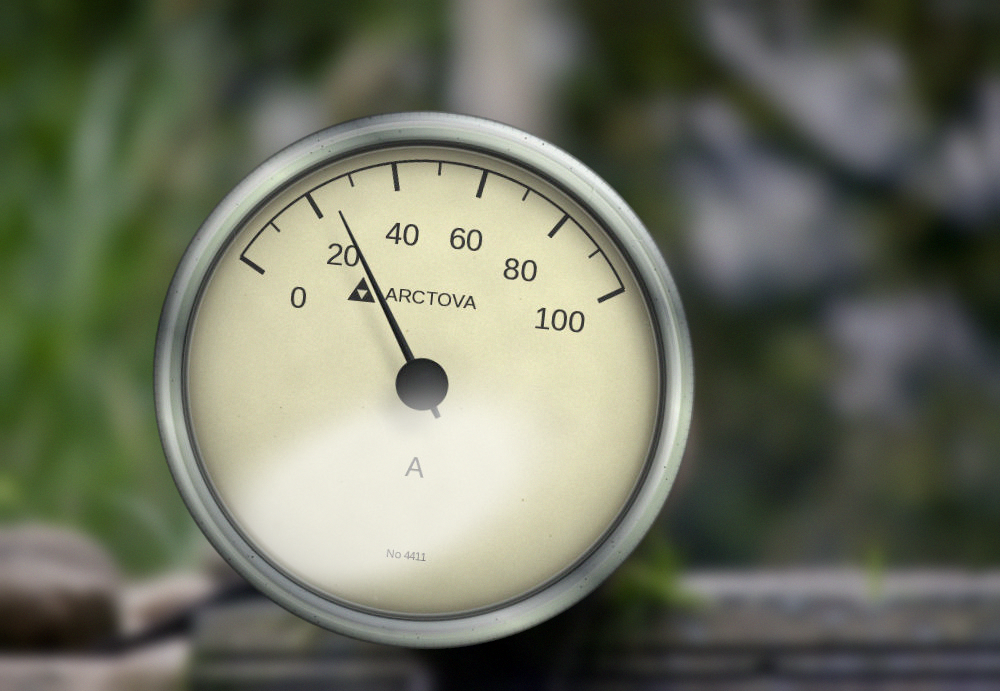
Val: 25 A
